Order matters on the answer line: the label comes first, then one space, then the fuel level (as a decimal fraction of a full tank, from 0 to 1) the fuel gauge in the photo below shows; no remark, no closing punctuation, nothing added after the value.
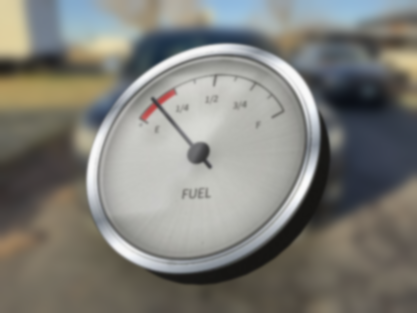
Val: 0.125
